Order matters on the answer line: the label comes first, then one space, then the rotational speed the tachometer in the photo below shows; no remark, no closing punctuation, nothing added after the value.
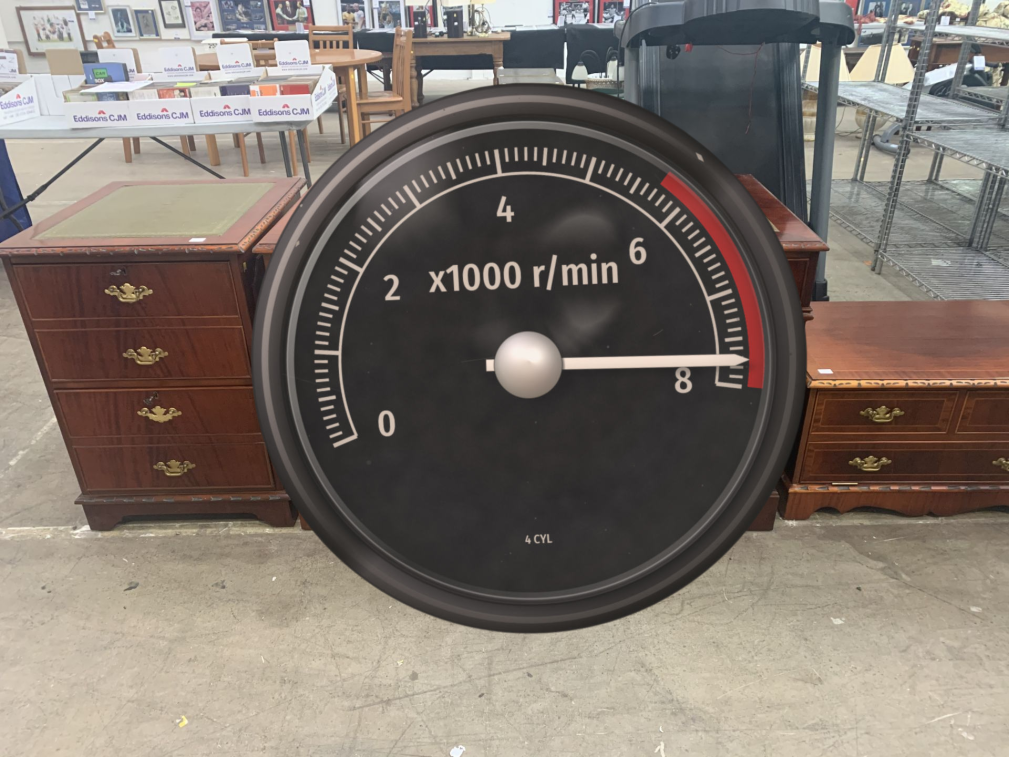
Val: 7700 rpm
